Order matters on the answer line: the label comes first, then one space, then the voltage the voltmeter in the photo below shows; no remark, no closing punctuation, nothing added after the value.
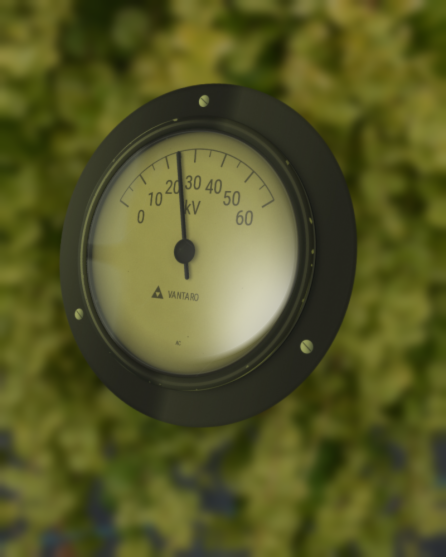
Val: 25 kV
